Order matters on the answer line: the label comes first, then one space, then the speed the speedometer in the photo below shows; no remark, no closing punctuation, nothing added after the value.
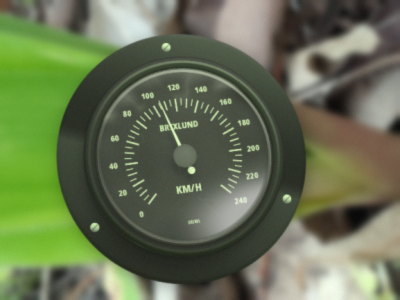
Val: 105 km/h
